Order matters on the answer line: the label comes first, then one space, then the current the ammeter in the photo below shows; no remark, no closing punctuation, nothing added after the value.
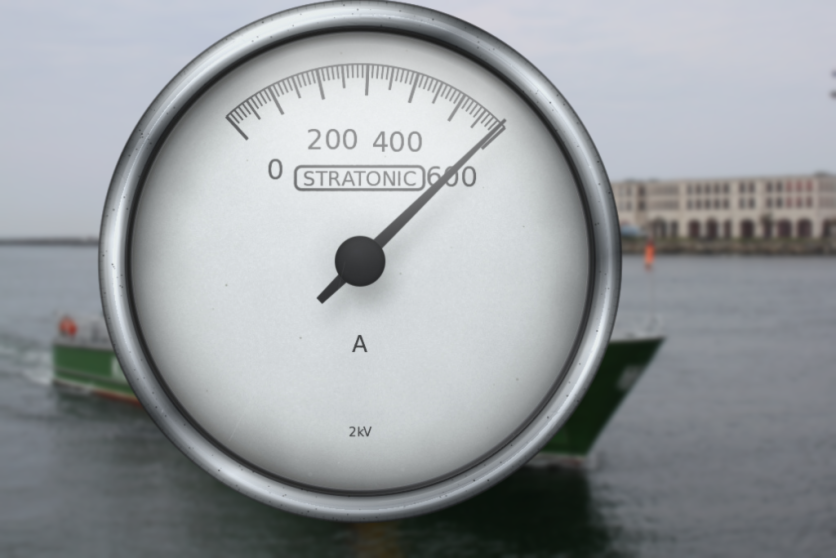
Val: 590 A
